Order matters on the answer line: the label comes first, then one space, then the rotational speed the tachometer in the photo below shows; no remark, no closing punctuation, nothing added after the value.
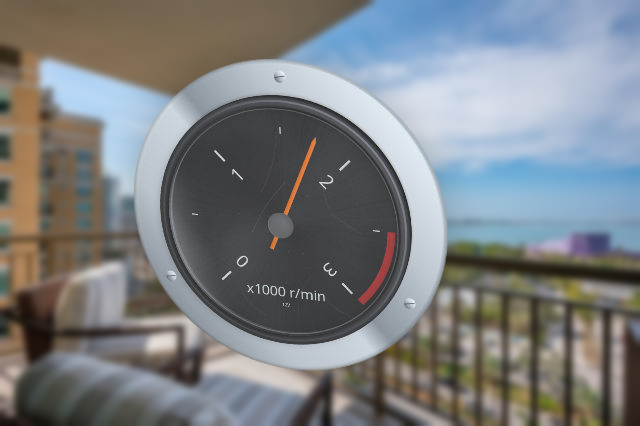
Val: 1750 rpm
